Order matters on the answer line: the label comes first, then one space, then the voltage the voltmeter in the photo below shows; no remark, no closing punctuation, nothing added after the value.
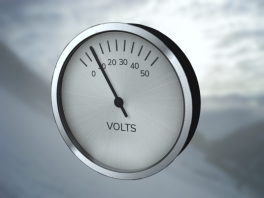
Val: 10 V
